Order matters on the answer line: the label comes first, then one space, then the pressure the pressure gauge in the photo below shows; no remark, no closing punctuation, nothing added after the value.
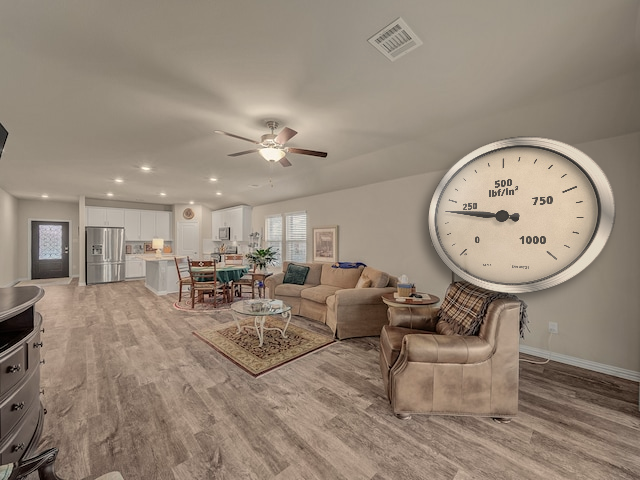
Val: 200 psi
